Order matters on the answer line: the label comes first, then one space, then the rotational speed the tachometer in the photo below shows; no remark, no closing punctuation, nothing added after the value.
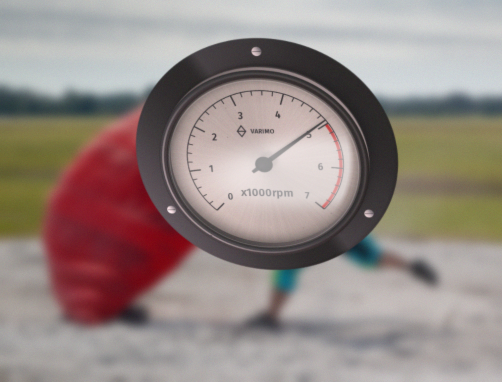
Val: 4900 rpm
